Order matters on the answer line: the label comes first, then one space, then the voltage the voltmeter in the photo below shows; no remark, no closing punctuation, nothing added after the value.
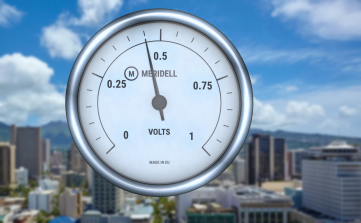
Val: 0.45 V
